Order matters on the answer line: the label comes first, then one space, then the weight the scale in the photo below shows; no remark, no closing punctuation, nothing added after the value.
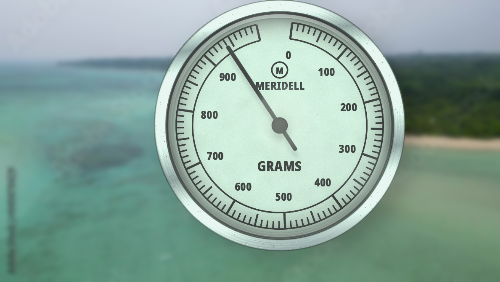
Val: 940 g
